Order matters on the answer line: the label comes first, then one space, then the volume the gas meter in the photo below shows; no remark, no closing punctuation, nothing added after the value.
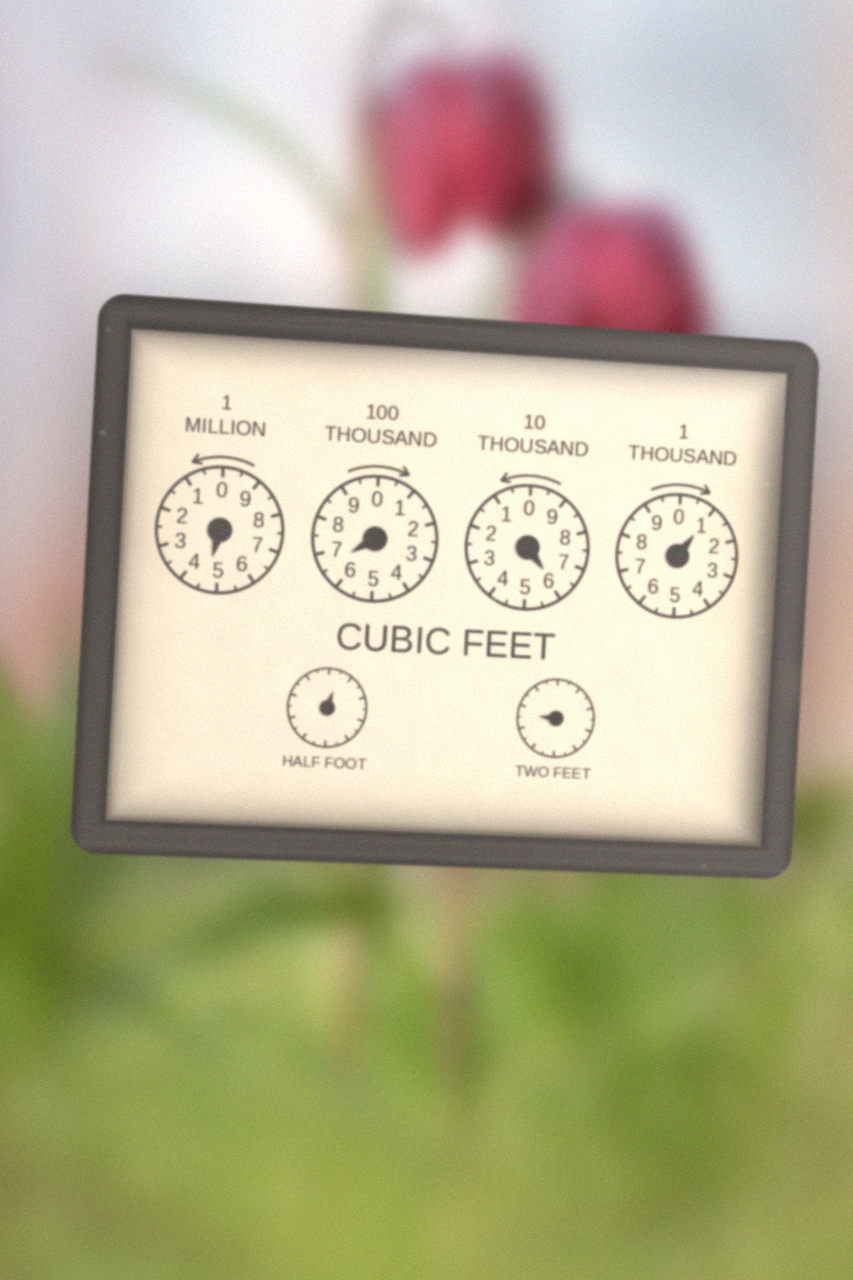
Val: 466100 ft³
